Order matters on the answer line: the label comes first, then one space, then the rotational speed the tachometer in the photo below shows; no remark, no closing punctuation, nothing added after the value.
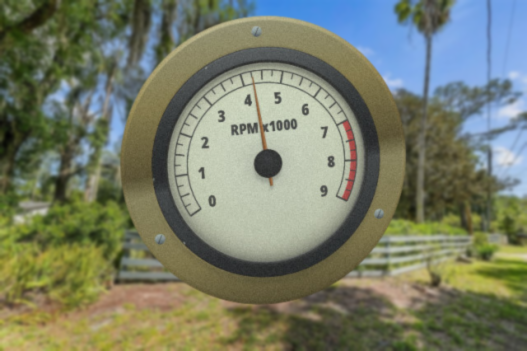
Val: 4250 rpm
